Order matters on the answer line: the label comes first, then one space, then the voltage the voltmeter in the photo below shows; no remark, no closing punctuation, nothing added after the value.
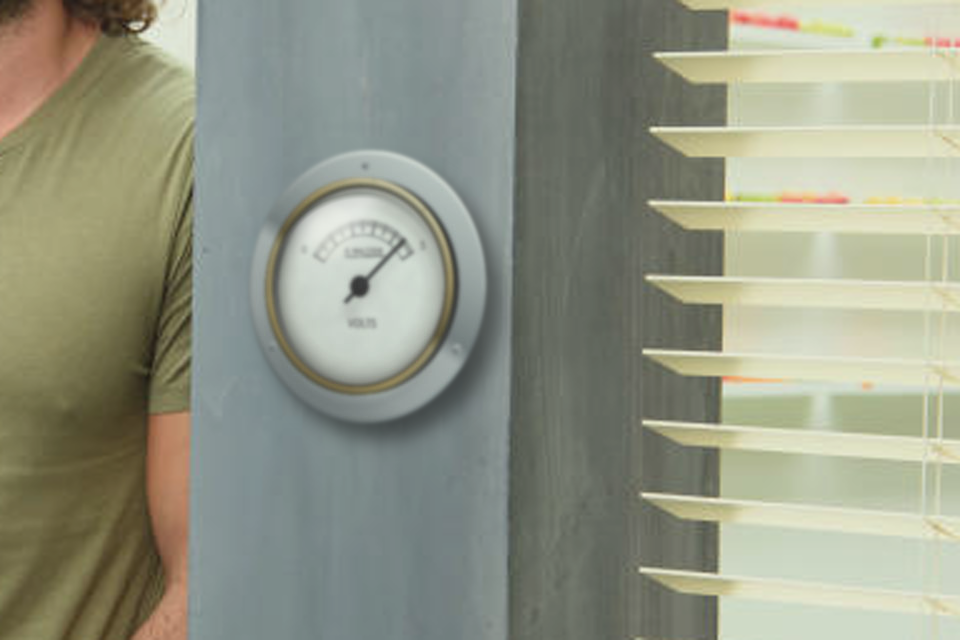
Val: 4.5 V
